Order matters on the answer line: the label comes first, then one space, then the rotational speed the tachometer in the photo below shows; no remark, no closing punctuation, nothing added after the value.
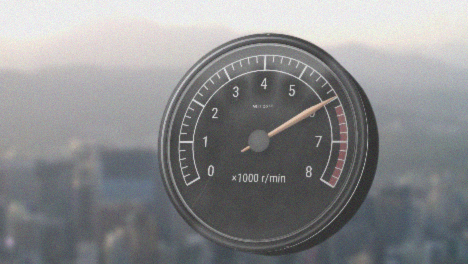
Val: 6000 rpm
